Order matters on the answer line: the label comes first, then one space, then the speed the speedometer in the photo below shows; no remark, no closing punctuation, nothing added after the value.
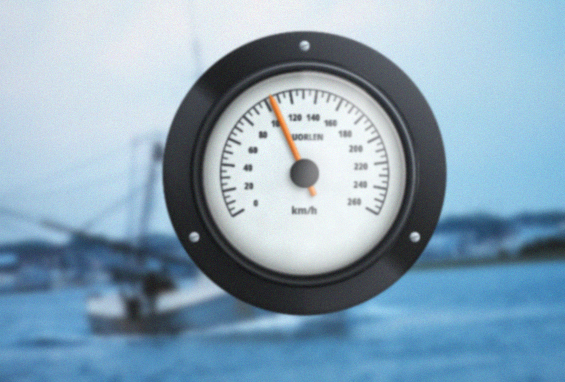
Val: 105 km/h
